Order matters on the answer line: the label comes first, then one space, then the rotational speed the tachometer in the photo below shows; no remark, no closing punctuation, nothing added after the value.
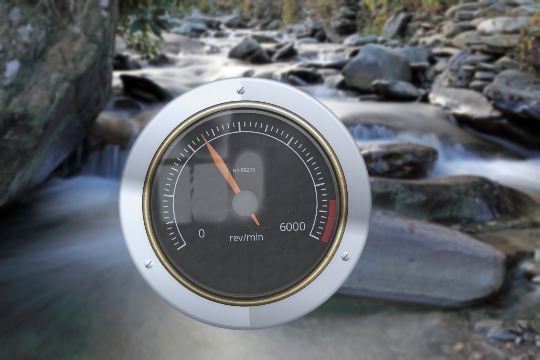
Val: 2300 rpm
